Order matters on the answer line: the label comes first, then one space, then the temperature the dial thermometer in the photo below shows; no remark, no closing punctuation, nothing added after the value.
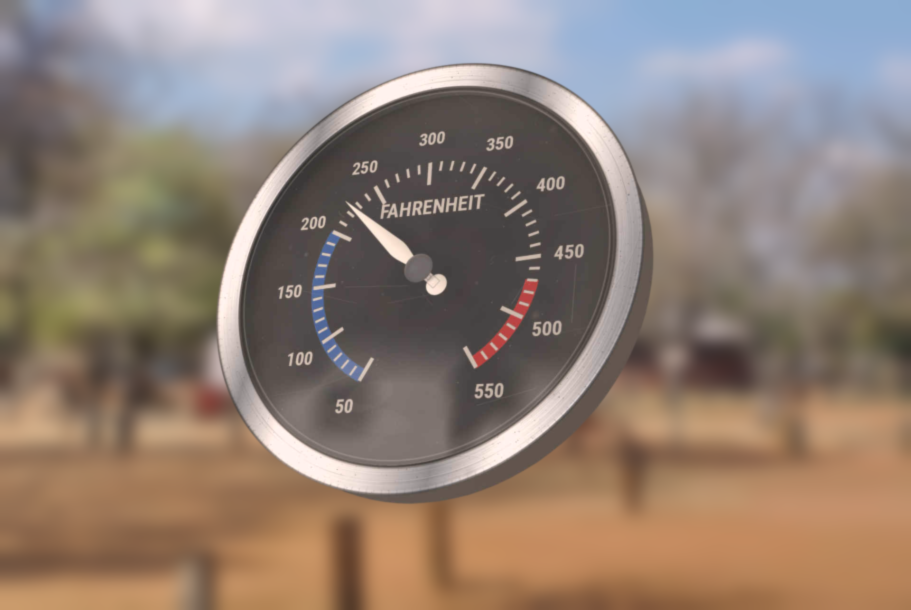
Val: 225 °F
